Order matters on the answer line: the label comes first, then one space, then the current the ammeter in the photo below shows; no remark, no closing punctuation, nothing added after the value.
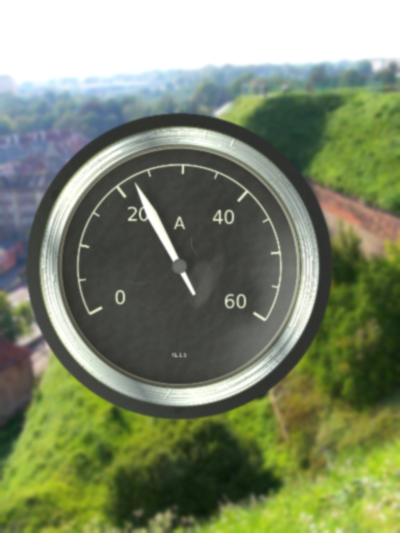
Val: 22.5 A
